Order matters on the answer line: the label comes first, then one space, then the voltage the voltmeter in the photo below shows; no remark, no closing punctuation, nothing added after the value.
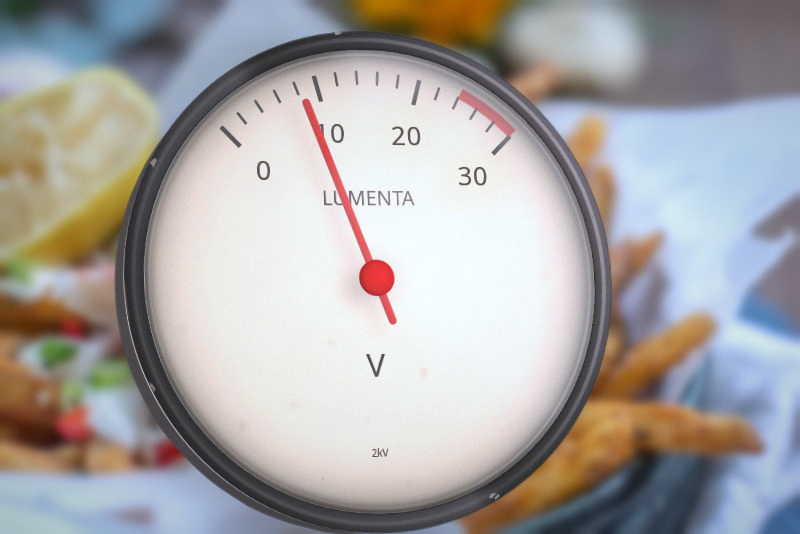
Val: 8 V
